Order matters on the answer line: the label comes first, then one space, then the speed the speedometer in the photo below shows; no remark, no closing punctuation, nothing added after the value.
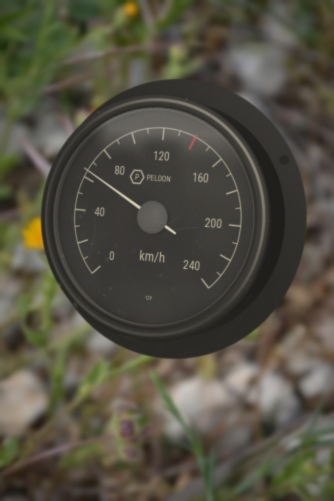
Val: 65 km/h
